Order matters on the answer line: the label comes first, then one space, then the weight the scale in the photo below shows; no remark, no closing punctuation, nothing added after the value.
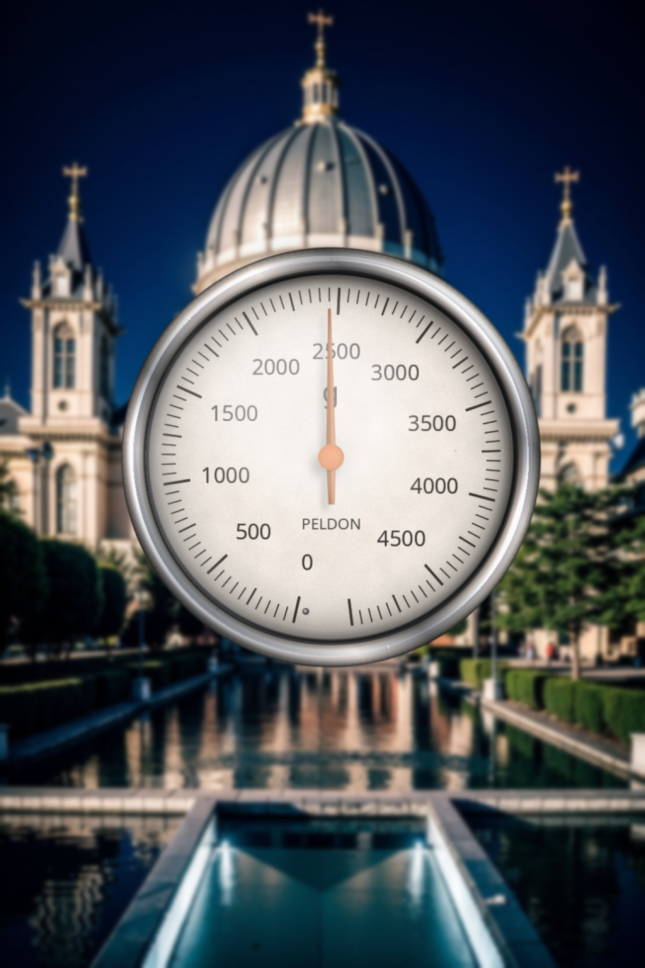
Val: 2450 g
